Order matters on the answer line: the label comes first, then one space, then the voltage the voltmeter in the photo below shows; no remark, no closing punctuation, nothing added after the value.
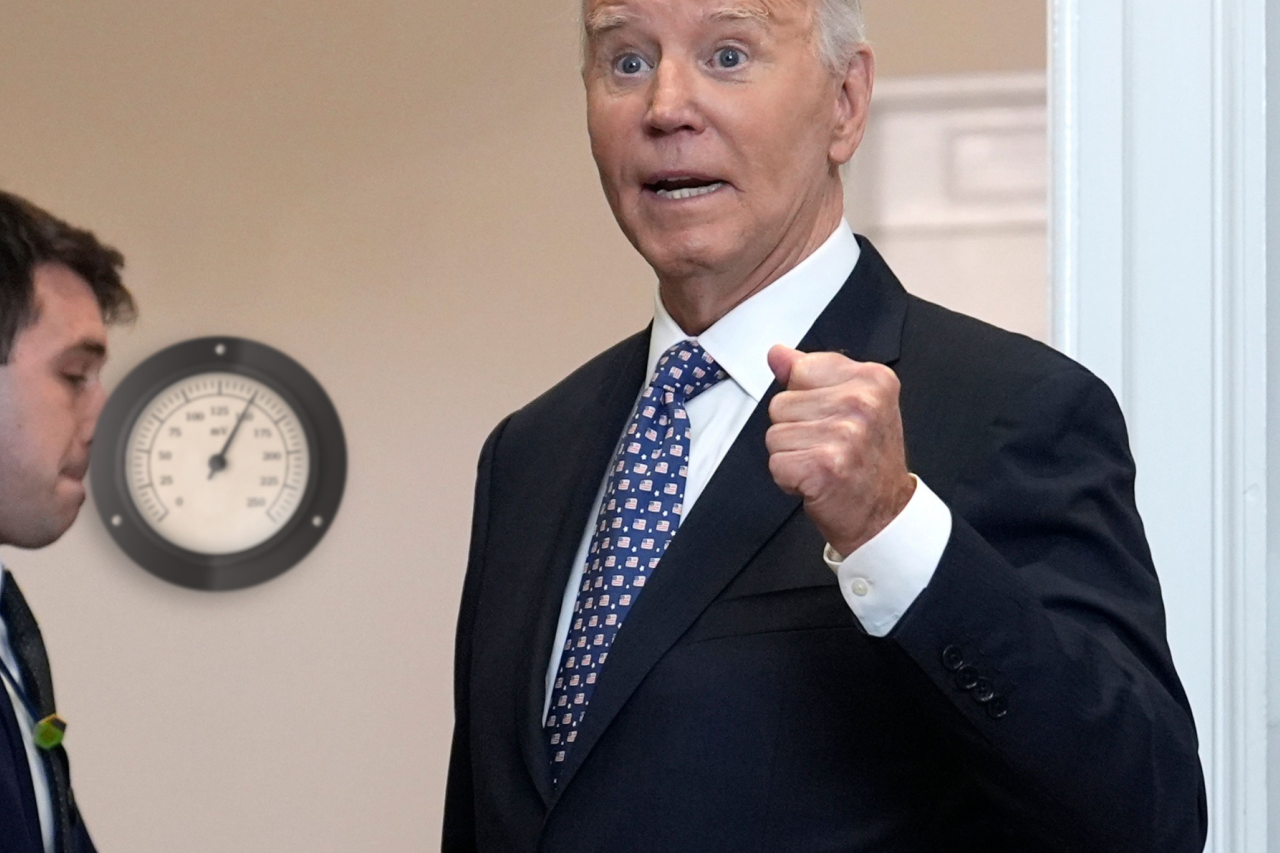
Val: 150 mV
